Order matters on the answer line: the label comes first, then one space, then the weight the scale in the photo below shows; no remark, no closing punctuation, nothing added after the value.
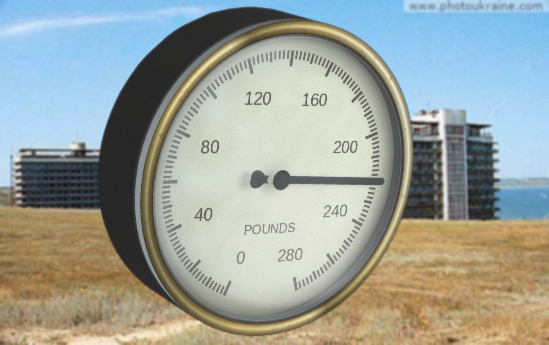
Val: 220 lb
